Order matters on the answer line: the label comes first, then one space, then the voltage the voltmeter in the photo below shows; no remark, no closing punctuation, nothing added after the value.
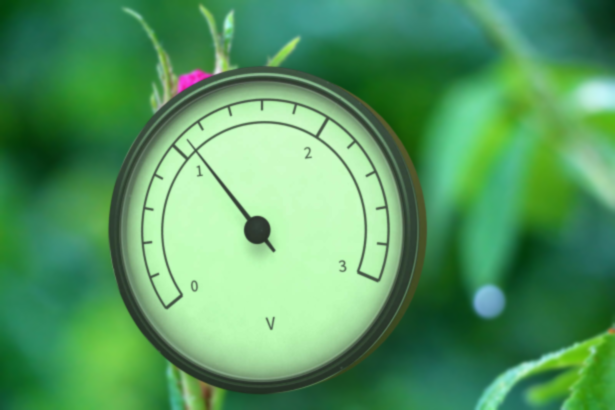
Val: 1.1 V
